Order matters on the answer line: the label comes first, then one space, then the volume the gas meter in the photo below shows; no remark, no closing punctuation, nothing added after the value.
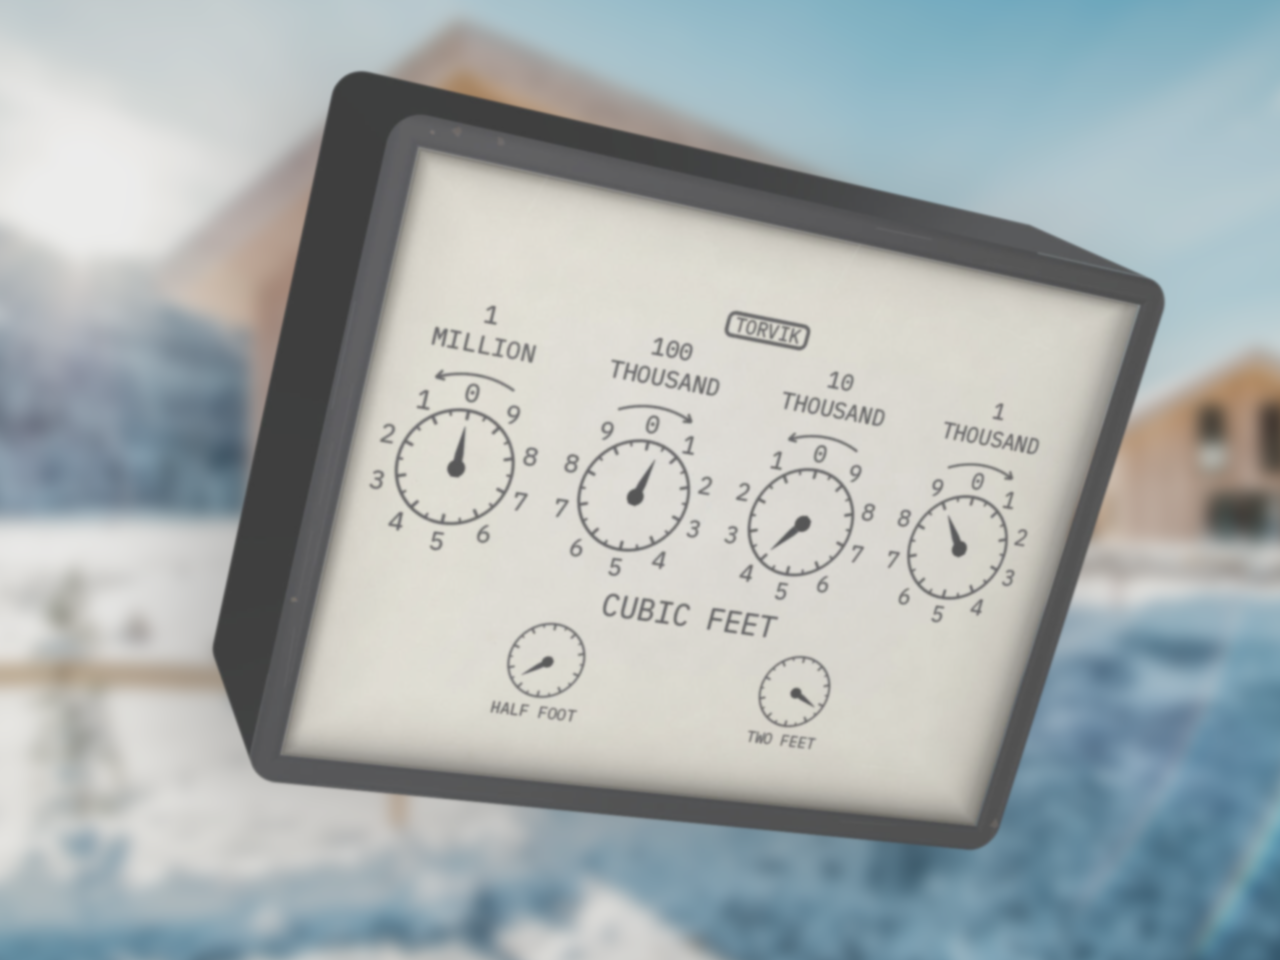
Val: 3900 ft³
